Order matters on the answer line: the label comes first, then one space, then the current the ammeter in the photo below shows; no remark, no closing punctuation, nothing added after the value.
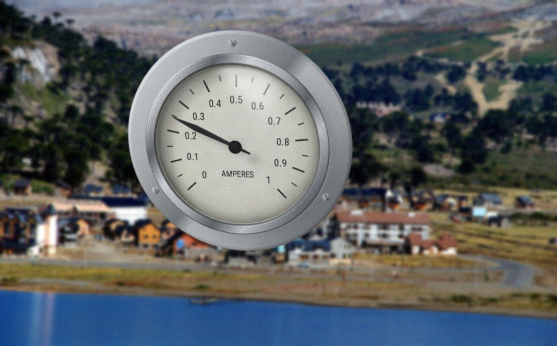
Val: 0.25 A
